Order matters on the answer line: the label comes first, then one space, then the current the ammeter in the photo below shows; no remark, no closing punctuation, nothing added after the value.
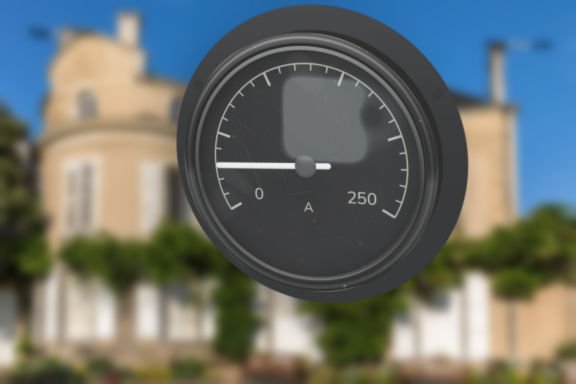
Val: 30 A
